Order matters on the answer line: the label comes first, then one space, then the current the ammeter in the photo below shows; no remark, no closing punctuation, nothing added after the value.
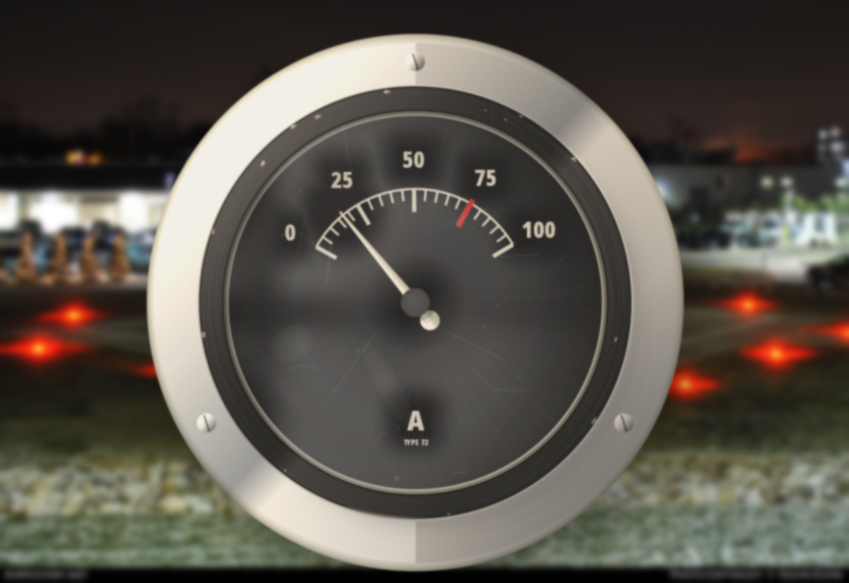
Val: 17.5 A
